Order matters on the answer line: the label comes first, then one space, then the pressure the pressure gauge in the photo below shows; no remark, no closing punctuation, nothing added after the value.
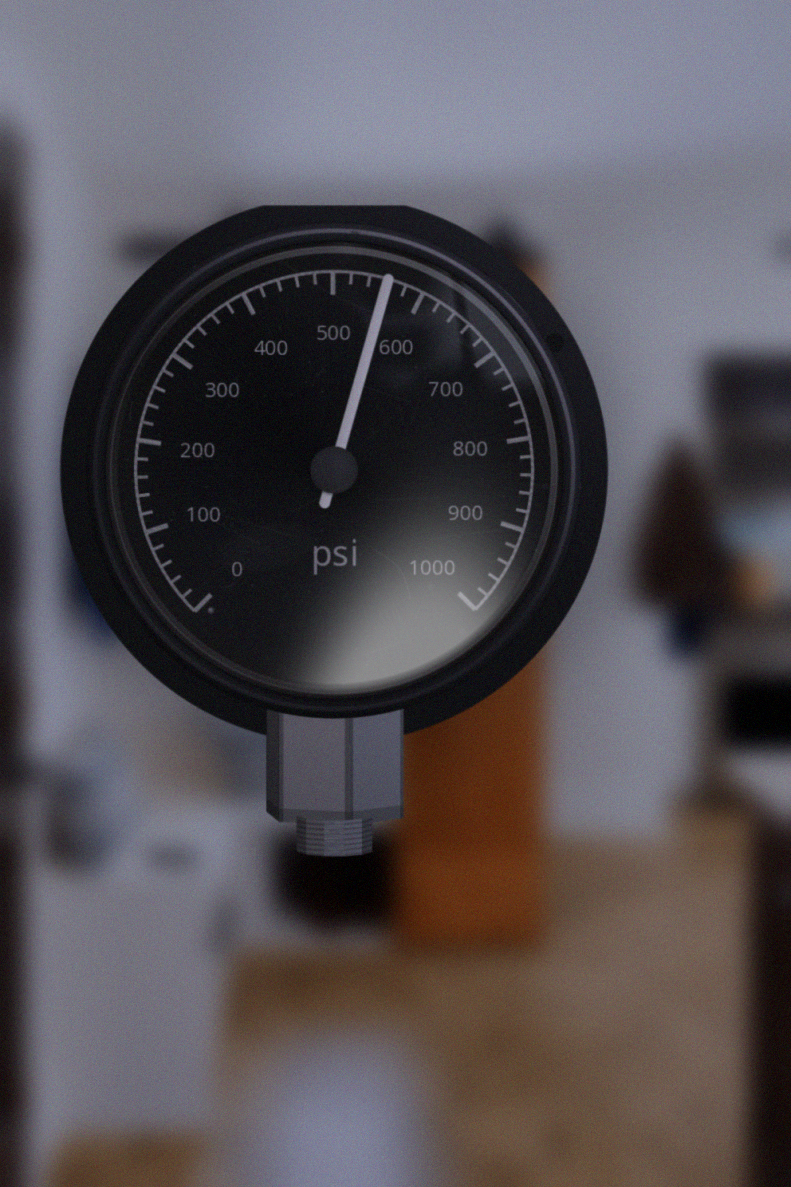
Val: 560 psi
